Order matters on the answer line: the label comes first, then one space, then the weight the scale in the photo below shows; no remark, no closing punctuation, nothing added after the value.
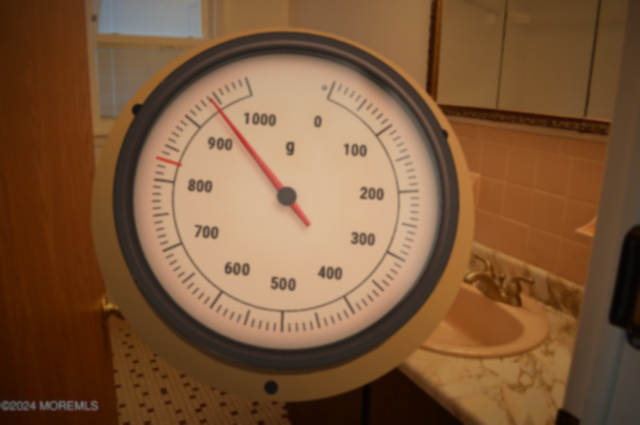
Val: 940 g
